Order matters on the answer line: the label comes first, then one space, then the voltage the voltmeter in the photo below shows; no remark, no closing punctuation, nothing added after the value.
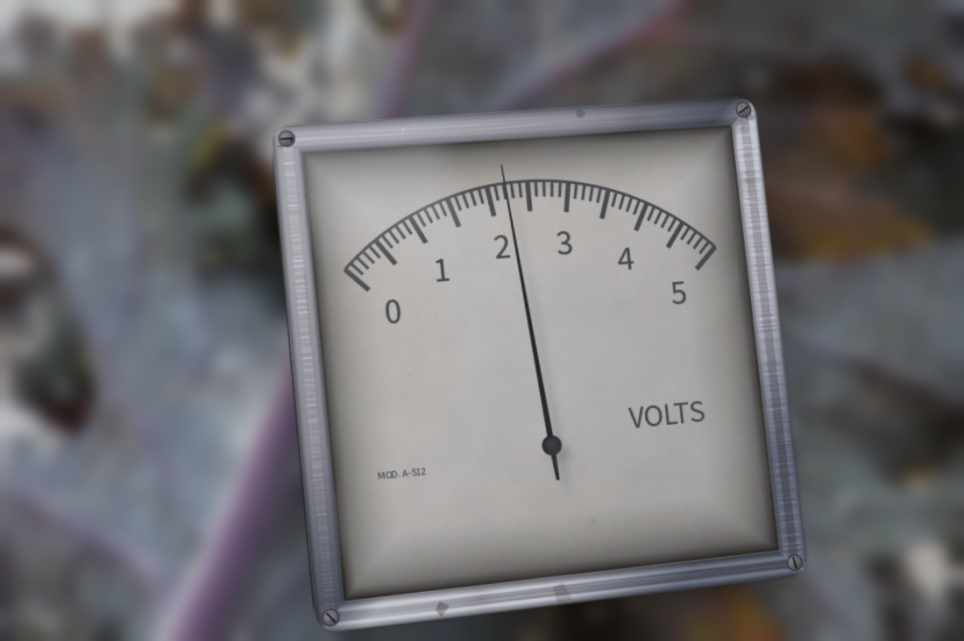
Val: 2.2 V
